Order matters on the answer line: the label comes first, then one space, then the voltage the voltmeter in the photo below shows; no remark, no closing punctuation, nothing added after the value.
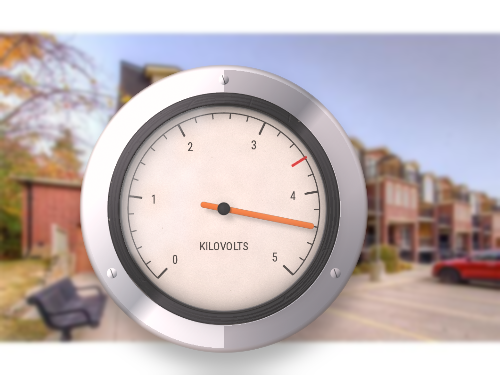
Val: 4.4 kV
